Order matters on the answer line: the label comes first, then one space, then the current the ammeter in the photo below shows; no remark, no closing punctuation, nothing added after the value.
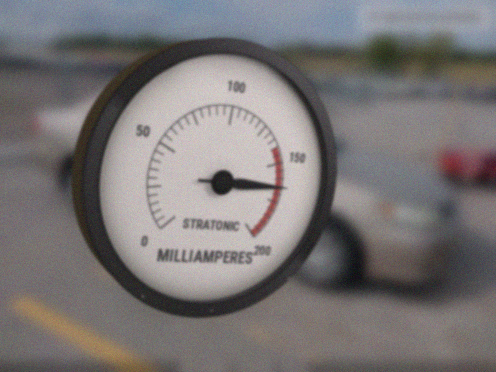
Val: 165 mA
